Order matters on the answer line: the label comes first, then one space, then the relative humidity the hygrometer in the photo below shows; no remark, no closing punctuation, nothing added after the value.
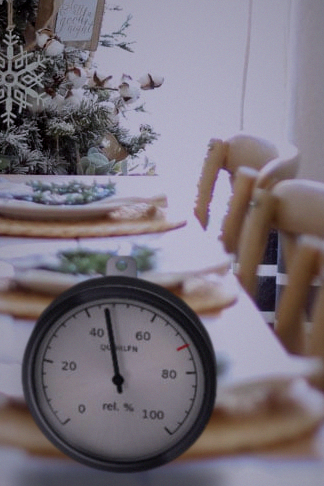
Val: 46 %
